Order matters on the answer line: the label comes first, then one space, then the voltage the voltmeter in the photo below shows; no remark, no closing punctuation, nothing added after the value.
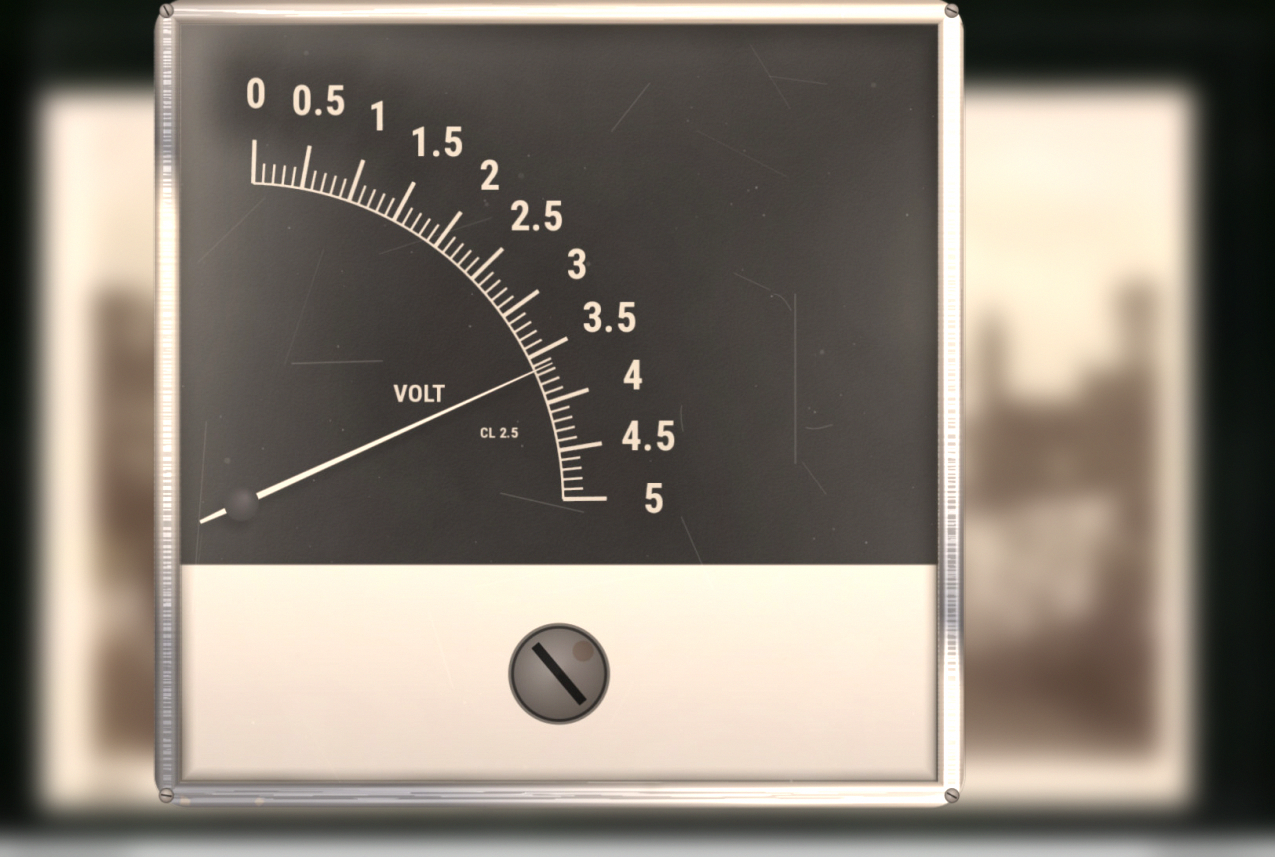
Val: 3.65 V
